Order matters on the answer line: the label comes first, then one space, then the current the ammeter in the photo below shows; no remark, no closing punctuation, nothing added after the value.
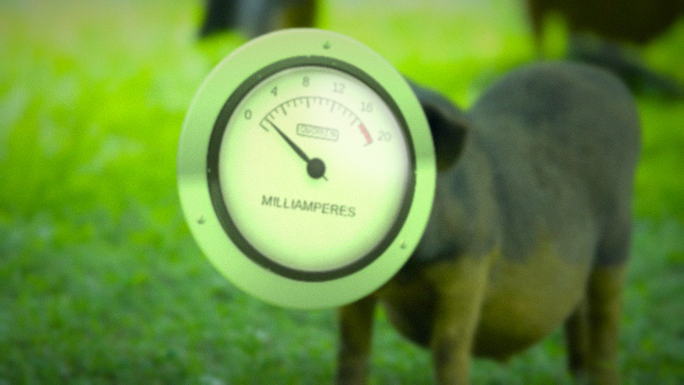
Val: 1 mA
